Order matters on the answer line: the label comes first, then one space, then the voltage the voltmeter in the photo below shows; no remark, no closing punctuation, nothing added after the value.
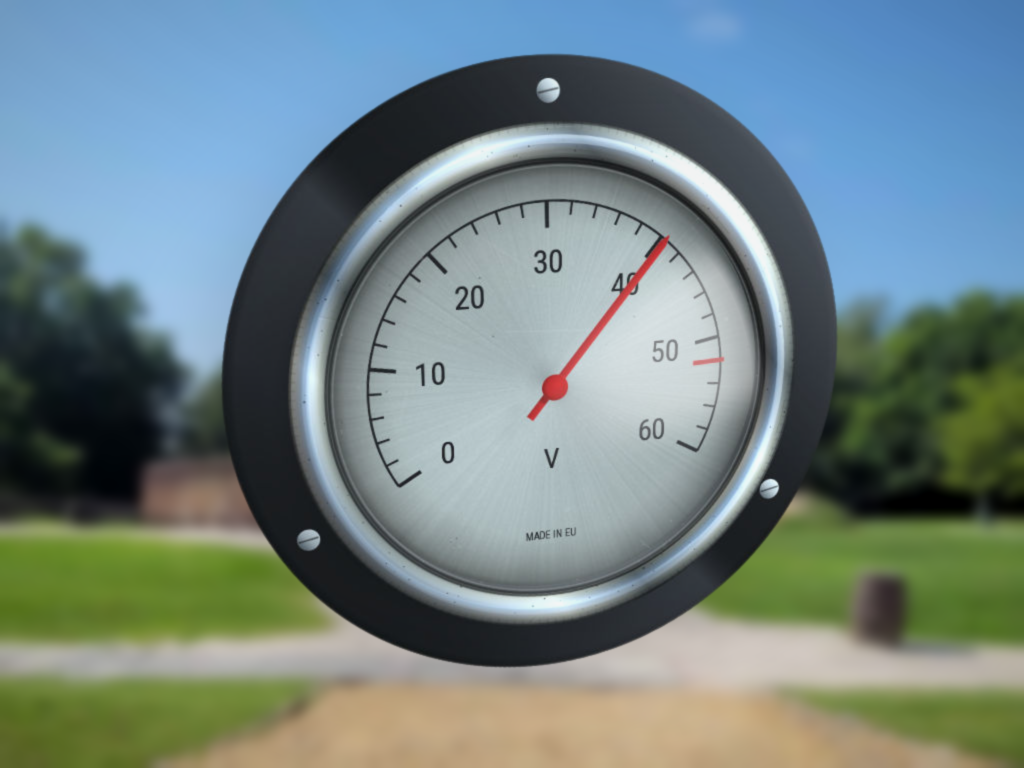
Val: 40 V
